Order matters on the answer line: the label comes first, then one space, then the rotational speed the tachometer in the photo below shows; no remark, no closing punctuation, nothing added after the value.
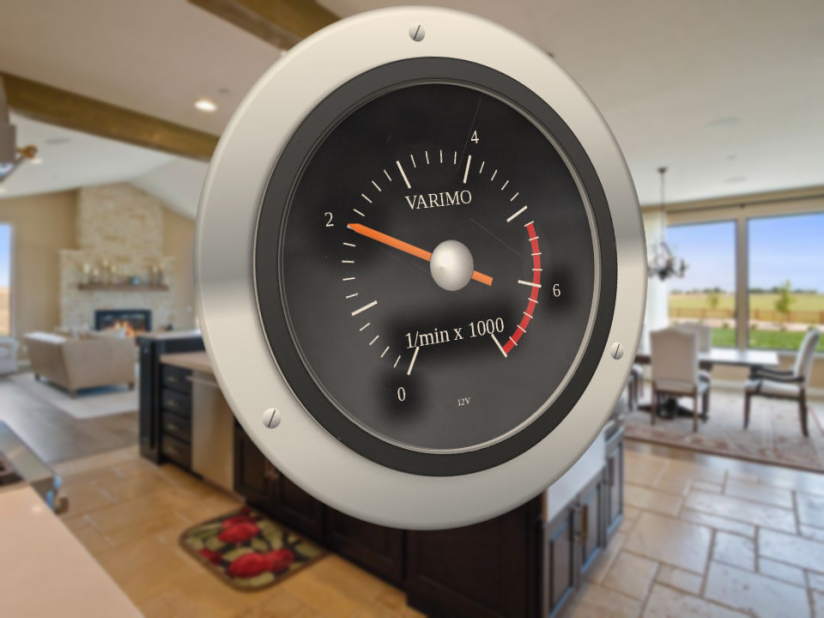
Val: 2000 rpm
